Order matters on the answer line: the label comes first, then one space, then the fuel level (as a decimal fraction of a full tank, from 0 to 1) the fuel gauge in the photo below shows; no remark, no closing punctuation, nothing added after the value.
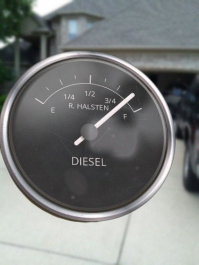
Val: 0.875
